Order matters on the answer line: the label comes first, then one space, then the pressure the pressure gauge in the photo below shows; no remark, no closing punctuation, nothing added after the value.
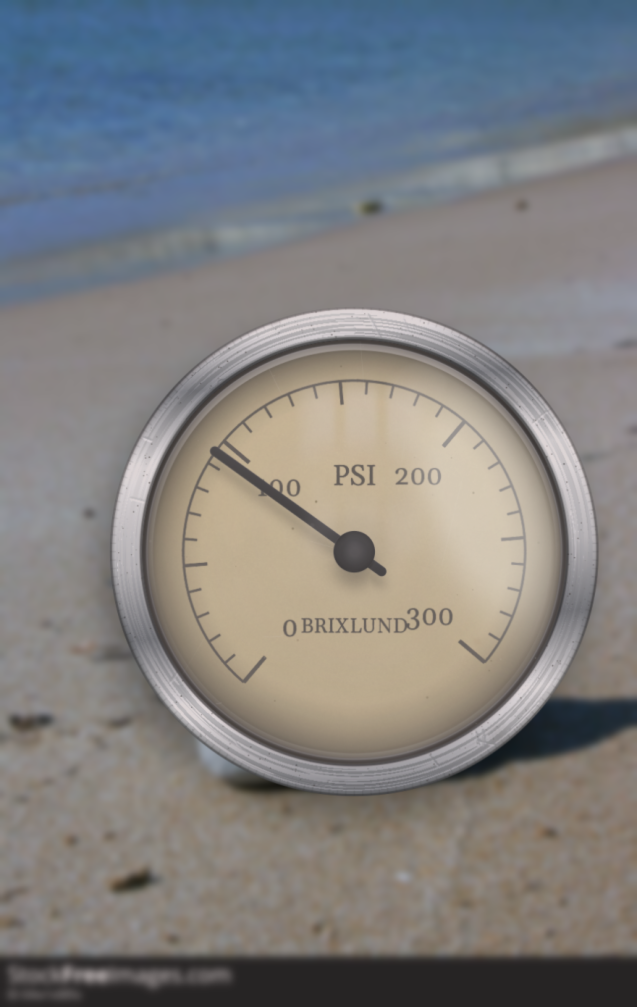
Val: 95 psi
